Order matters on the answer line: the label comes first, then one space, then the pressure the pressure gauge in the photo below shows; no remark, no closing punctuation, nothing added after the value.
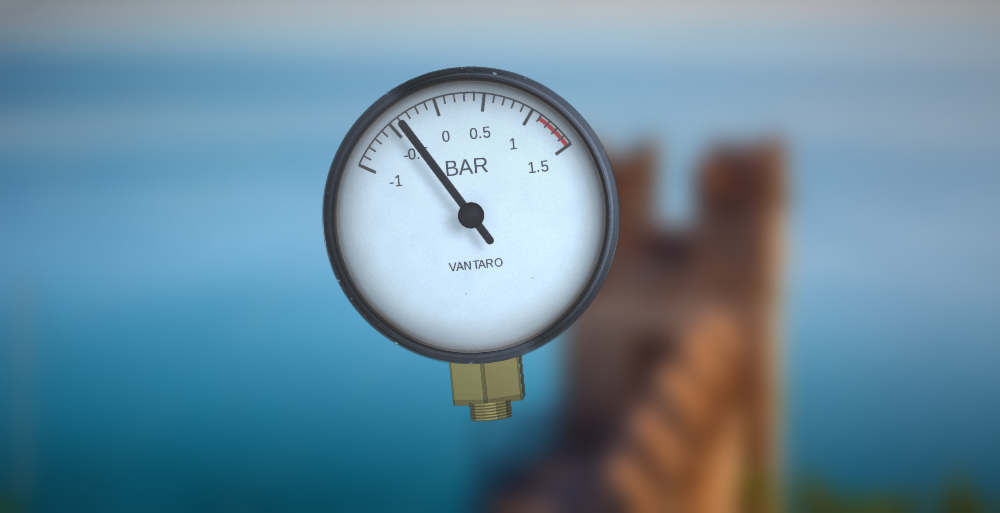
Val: -0.4 bar
